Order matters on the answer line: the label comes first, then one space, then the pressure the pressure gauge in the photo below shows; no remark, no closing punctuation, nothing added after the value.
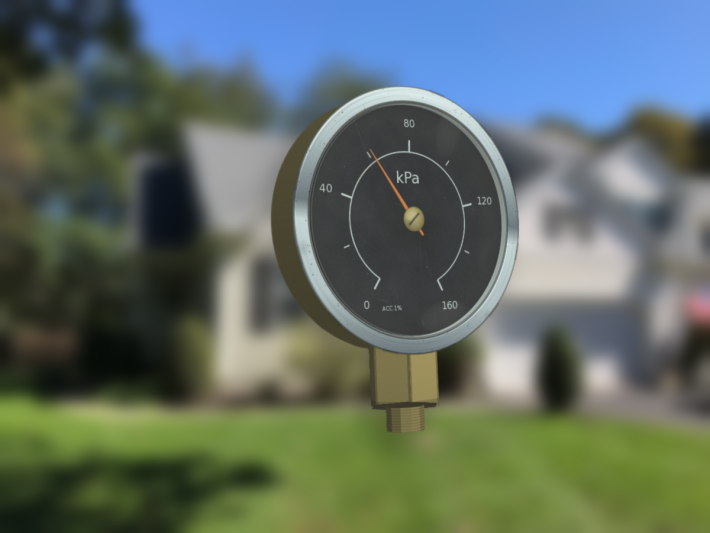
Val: 60 kPa
